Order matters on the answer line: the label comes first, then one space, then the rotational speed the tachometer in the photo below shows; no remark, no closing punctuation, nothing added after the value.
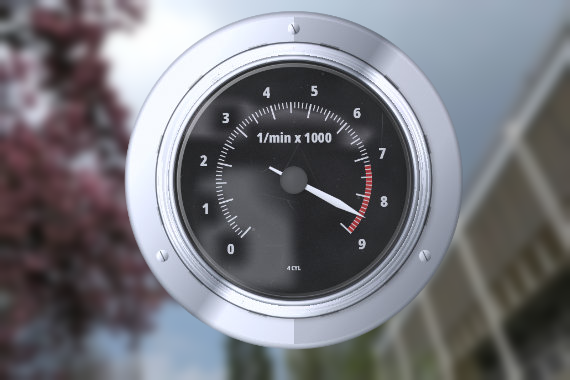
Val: 8500 rpm
